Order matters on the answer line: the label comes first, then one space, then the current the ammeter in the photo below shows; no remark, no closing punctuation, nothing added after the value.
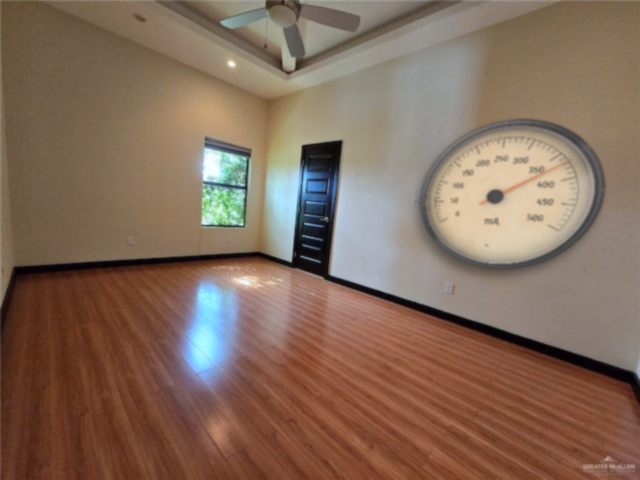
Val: 370 mA
